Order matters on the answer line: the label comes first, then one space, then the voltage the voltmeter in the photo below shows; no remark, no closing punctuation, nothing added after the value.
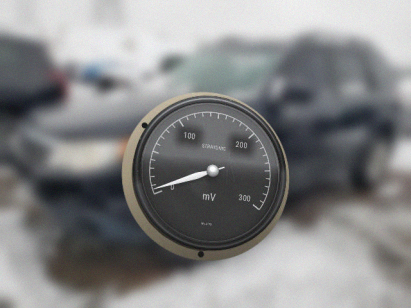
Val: 5 mV
